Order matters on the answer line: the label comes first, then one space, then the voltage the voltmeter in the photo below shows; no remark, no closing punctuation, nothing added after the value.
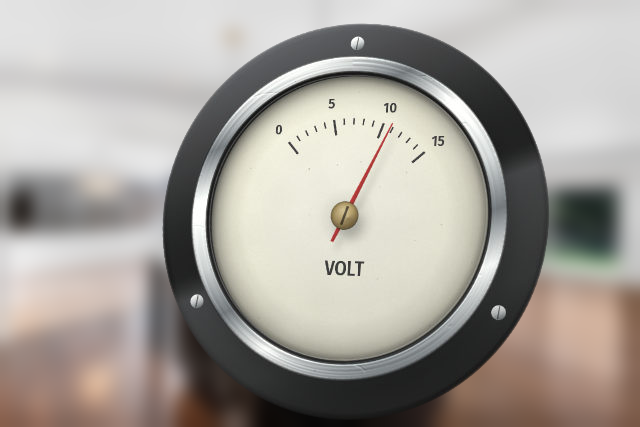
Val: 11 V
